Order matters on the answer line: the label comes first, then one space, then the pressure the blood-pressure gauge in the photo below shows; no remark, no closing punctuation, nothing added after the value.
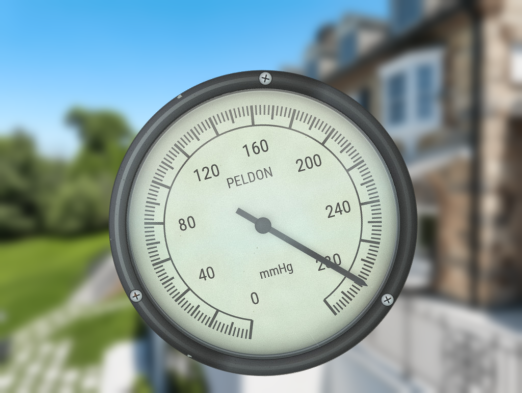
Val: 280 mmHg
